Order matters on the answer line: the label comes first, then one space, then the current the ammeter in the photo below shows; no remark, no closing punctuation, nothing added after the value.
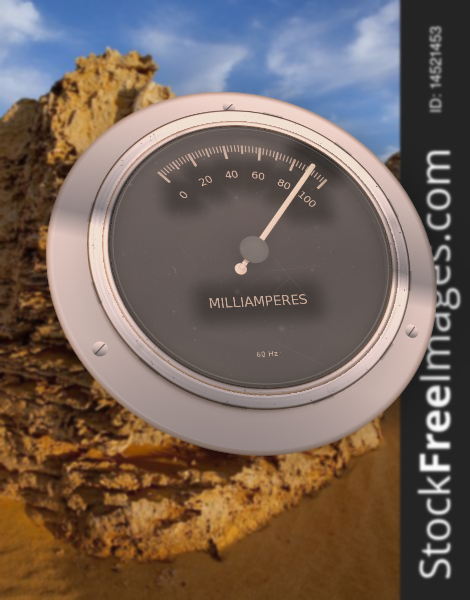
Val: 90 mA
